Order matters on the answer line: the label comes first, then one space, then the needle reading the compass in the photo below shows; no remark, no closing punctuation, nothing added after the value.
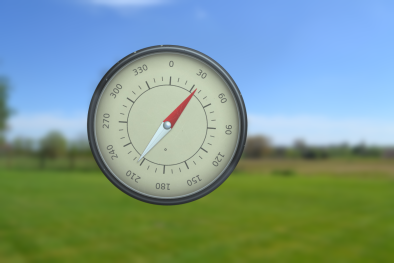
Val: 35 °
